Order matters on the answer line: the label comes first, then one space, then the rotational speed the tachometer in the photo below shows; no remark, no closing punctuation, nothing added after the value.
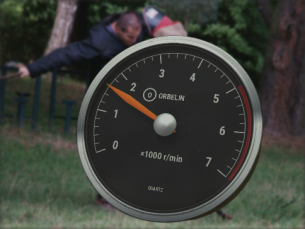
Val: 1600 rpm
